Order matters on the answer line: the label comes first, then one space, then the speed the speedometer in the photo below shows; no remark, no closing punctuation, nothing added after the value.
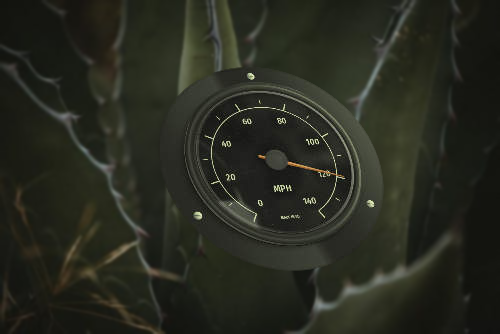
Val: 120 mph
